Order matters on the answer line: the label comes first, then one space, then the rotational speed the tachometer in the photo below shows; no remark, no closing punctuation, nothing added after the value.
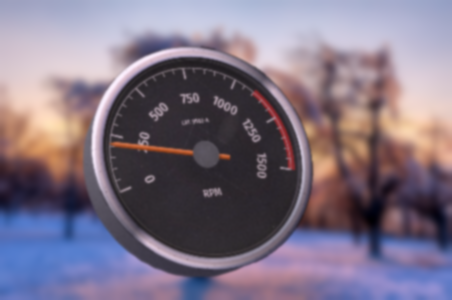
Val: 200 rpm
